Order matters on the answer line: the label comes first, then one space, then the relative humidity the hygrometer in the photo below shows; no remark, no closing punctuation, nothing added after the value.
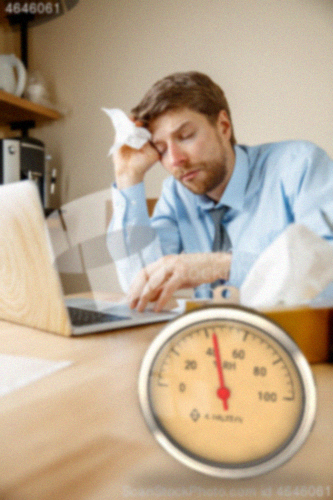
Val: 44 %
